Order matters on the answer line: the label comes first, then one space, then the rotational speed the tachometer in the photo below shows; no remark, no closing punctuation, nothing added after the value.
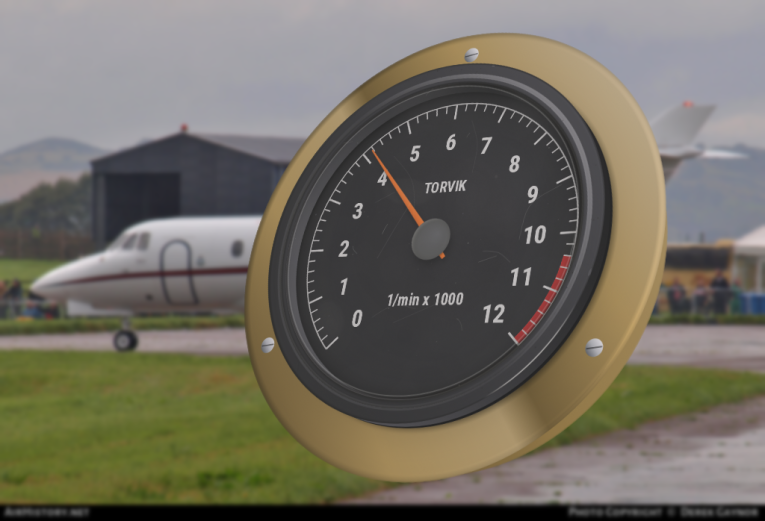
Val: 4200 rpm
